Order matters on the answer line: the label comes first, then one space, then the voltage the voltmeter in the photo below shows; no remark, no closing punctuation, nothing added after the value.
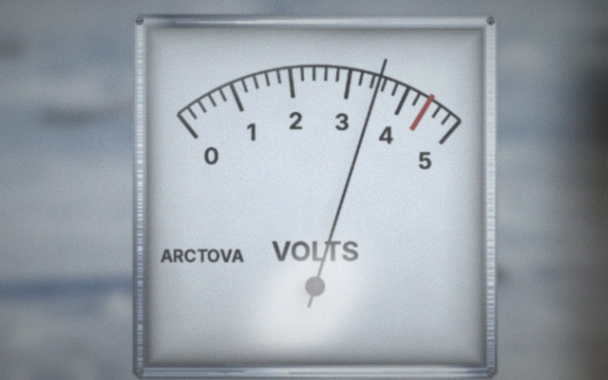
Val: 3.5 V
